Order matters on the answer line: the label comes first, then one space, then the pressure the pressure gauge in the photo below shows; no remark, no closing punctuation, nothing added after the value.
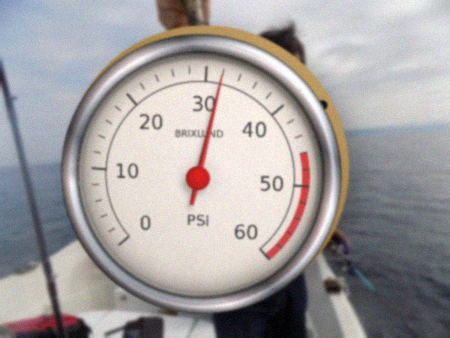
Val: 32 psi
